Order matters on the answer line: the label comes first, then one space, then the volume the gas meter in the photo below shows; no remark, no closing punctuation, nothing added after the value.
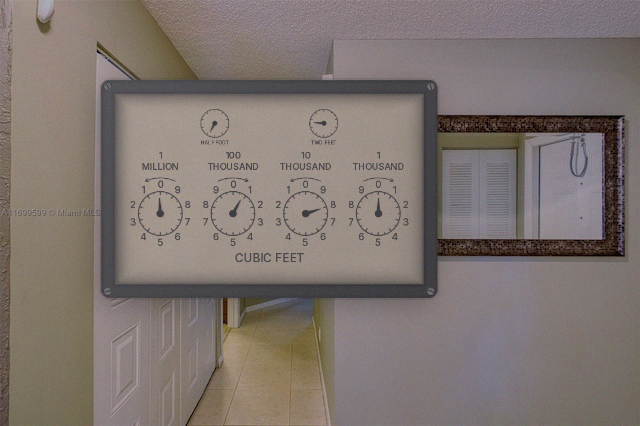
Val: 8000 ft³
